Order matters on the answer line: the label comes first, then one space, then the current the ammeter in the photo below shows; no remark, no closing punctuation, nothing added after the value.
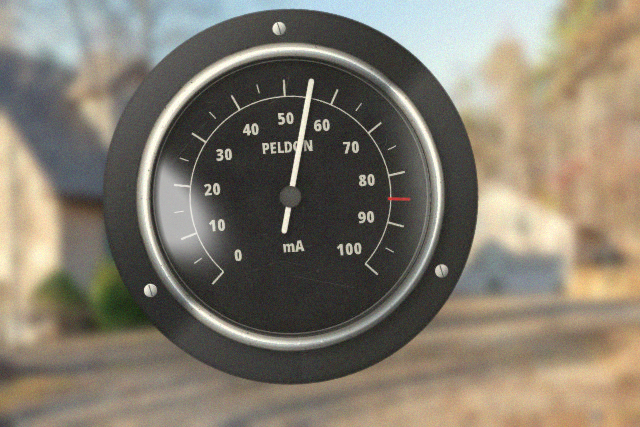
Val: 55 mA
